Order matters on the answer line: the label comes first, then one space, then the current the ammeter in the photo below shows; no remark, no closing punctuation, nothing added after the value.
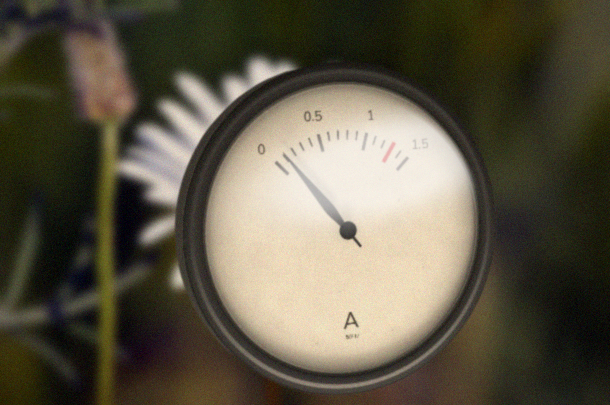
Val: 0.1 A
